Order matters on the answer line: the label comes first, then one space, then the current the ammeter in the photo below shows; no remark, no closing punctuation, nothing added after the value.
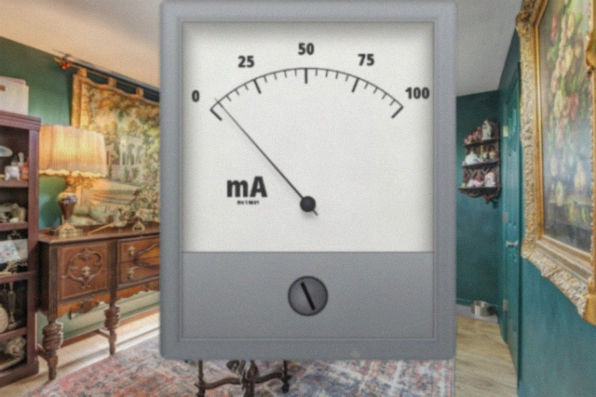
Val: 5 mA
